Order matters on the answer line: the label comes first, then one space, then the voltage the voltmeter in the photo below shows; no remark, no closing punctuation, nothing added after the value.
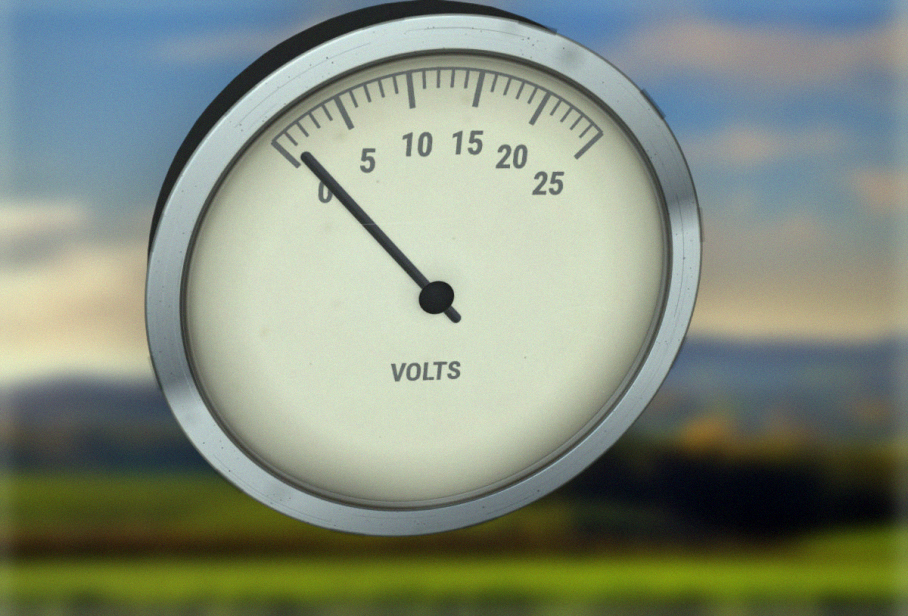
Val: 1 V
